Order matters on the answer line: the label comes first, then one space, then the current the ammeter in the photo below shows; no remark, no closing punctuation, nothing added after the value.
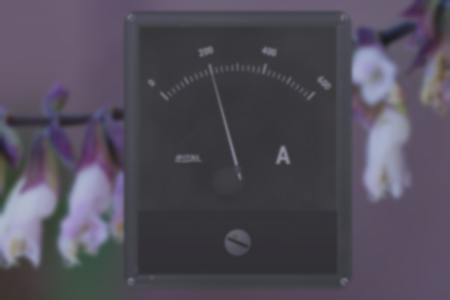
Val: 200 A
